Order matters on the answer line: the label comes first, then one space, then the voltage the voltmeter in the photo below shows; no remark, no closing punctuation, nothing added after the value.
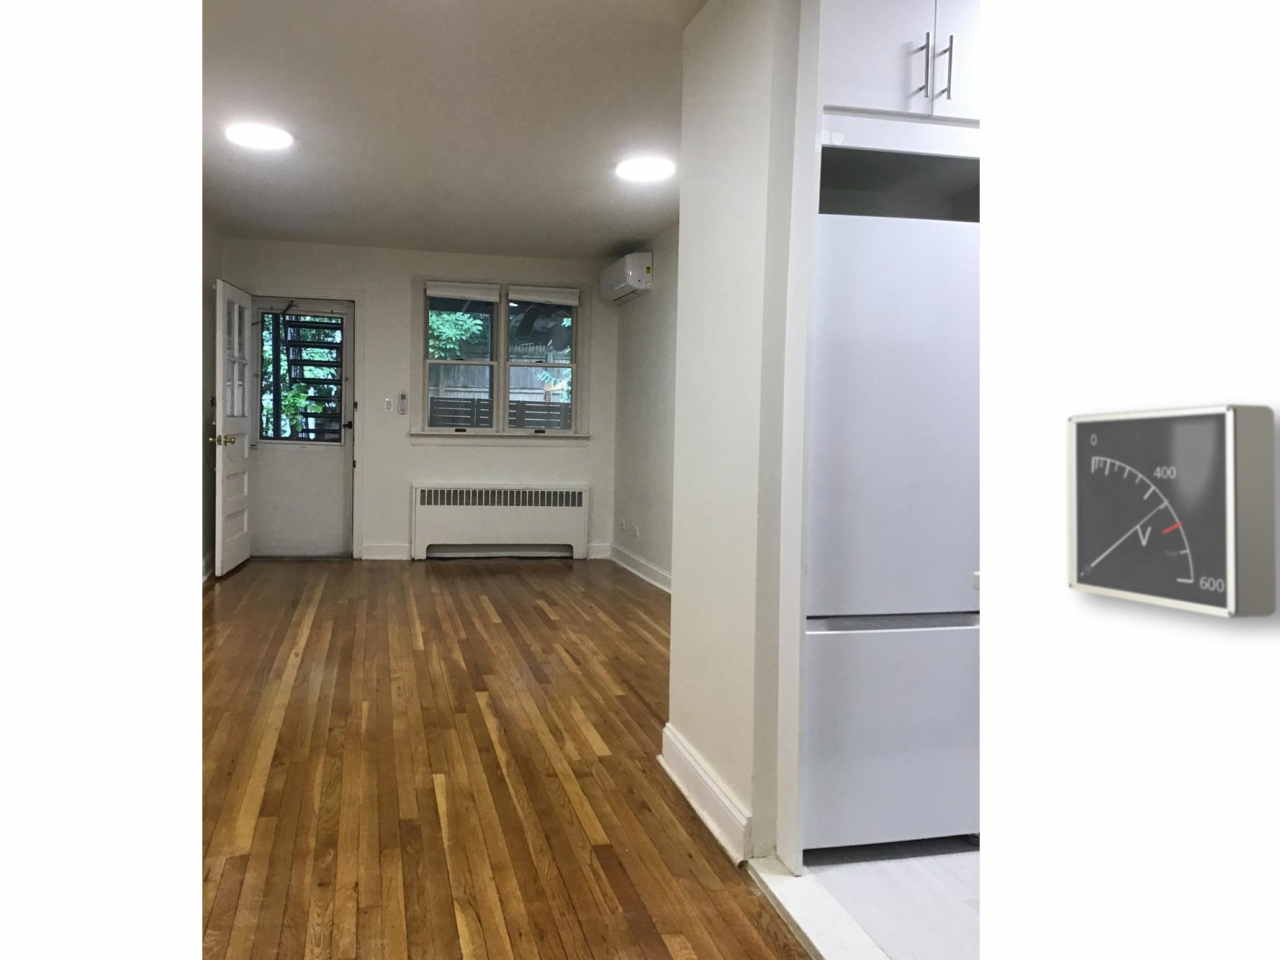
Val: 450 V
